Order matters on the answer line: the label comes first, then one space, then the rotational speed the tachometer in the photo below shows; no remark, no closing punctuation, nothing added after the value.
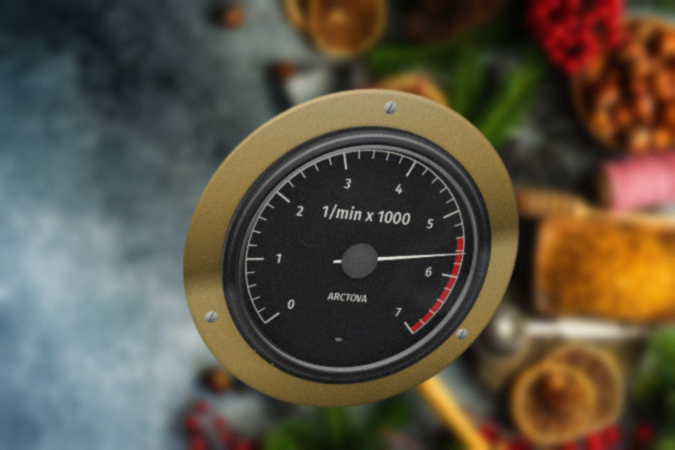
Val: 5600 rpm
